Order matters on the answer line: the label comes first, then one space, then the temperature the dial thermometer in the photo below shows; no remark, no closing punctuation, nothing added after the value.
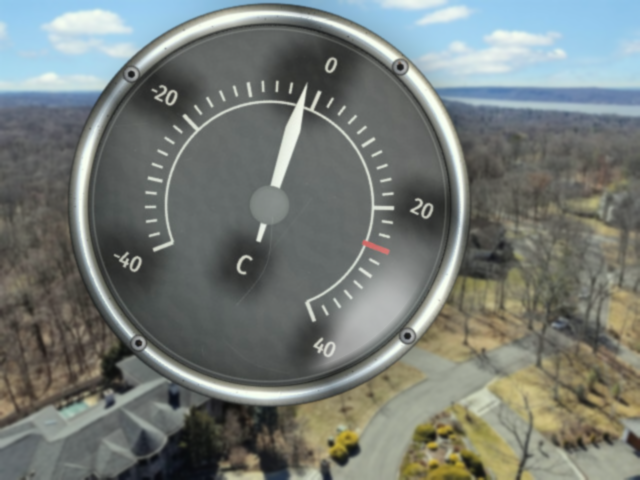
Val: -2 °C
